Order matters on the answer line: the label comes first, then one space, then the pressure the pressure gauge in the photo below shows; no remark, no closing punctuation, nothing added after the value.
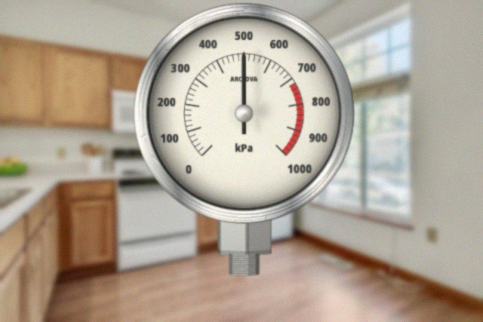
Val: 500 kPa
